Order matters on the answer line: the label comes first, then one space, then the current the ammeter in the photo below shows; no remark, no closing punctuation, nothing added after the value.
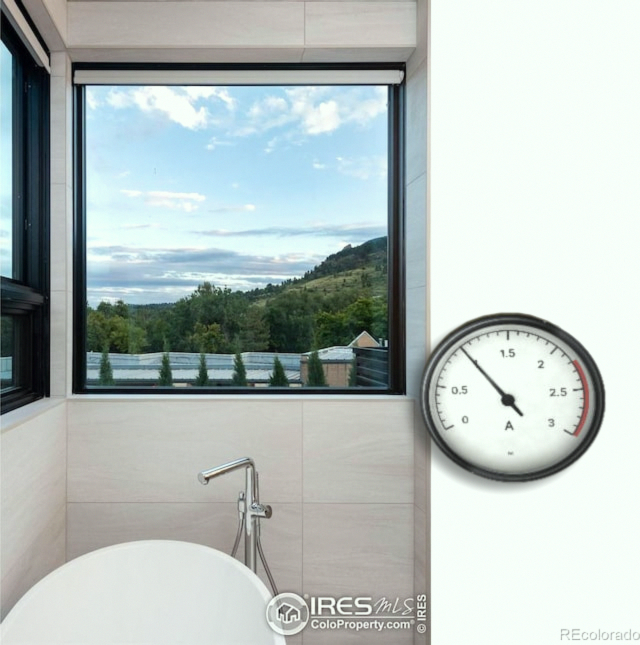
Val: 1 A
